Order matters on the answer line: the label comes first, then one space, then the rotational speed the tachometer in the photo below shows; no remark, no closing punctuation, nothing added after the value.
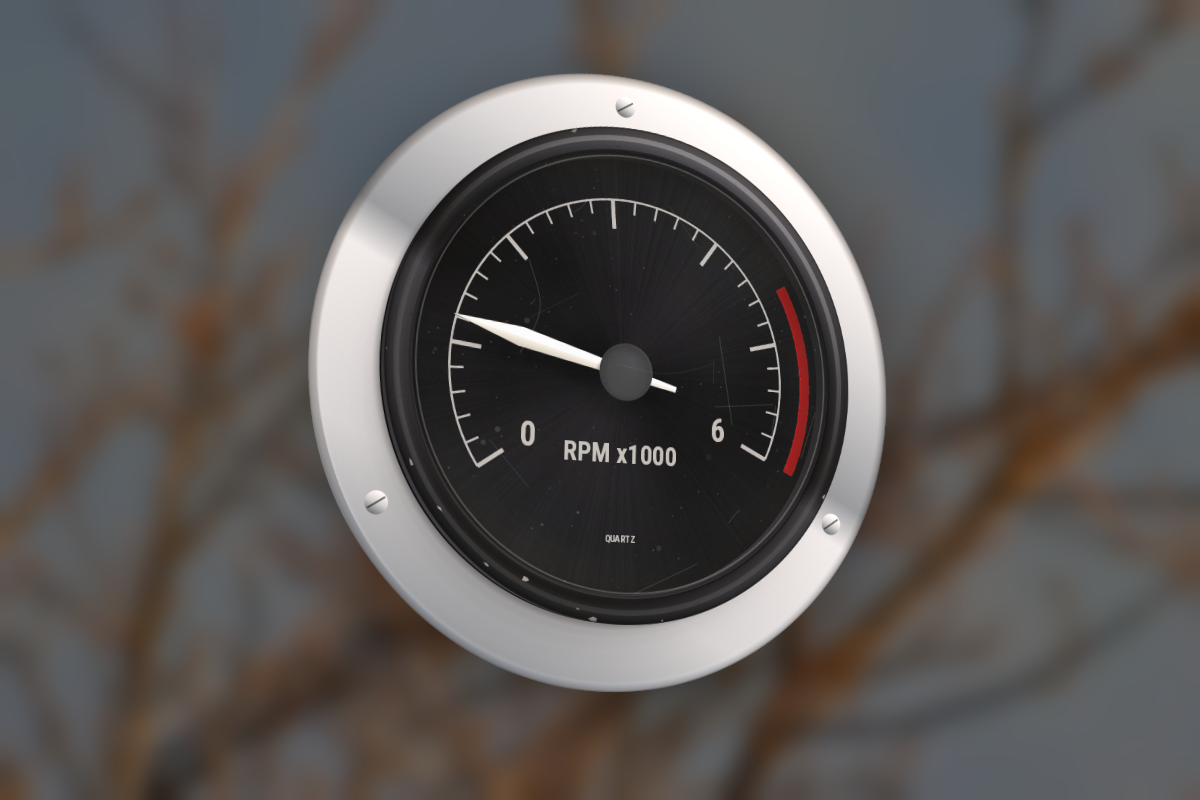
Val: 1200 rpm
